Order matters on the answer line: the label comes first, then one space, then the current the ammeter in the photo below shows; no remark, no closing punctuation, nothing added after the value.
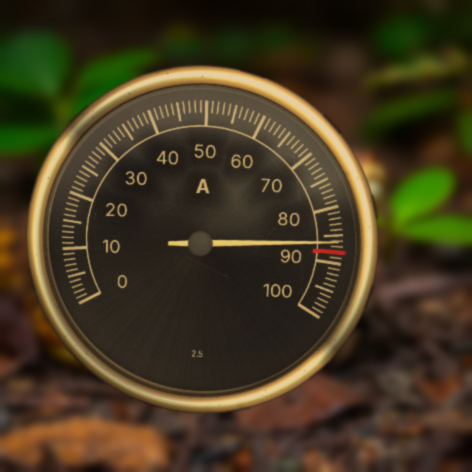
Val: 86 A
